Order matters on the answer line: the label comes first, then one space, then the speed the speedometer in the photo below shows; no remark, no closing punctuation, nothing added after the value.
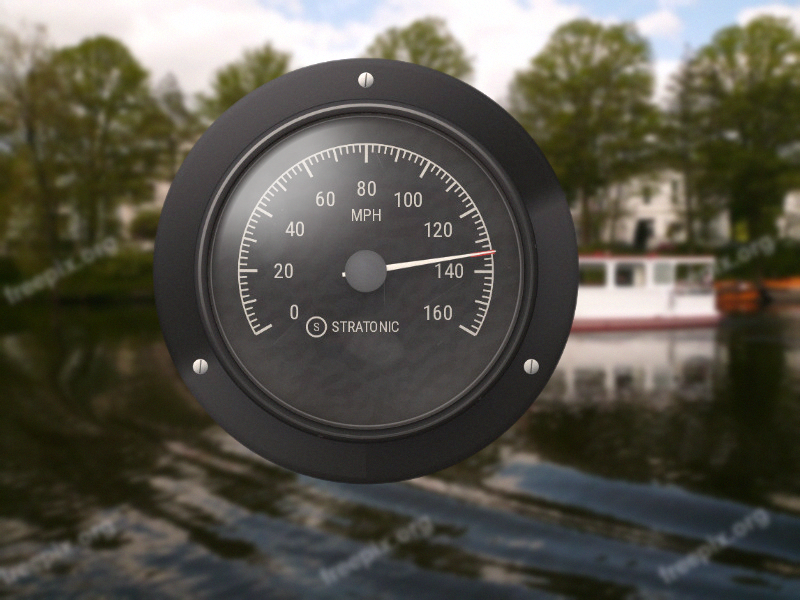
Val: 134 mph
